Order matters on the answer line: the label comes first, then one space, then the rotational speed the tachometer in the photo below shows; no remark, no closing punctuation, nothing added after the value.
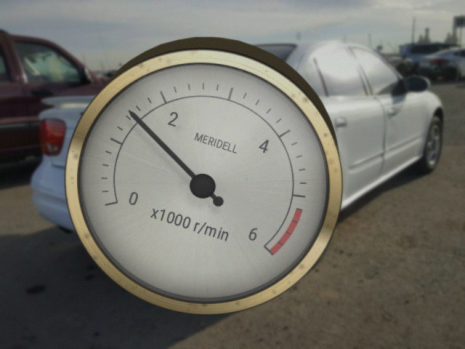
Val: 1500 rpm
